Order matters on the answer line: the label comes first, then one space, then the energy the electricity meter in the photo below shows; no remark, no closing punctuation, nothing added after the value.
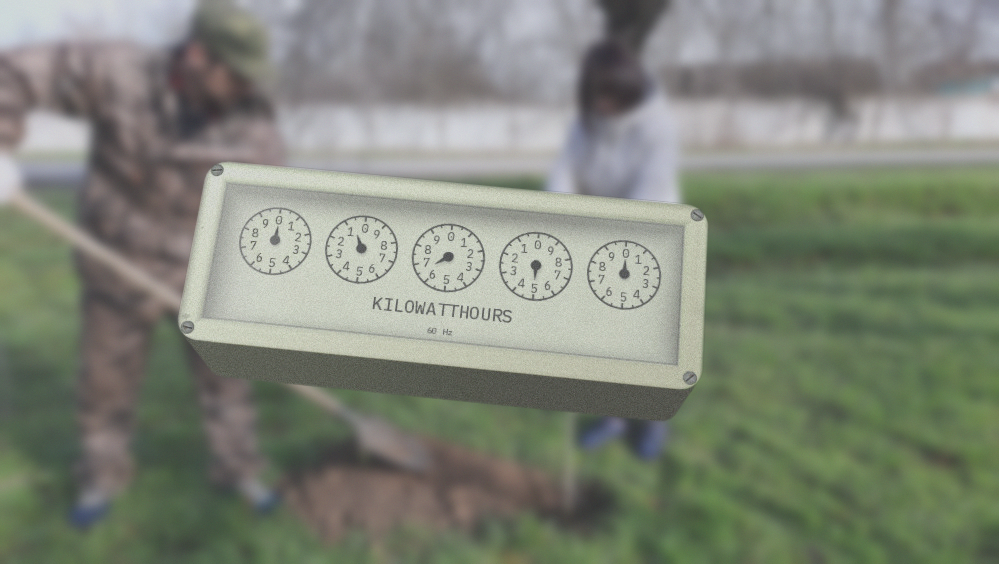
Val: 650 kWh
